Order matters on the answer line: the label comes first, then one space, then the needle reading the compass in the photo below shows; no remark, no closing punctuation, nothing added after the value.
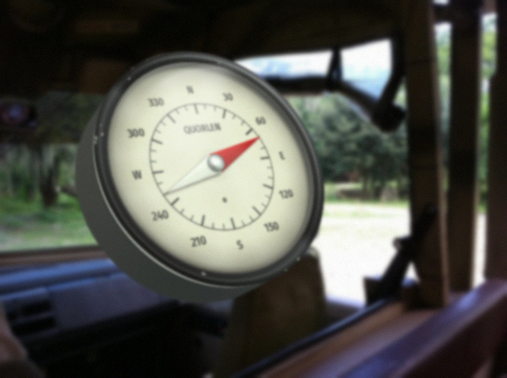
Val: 70 °
